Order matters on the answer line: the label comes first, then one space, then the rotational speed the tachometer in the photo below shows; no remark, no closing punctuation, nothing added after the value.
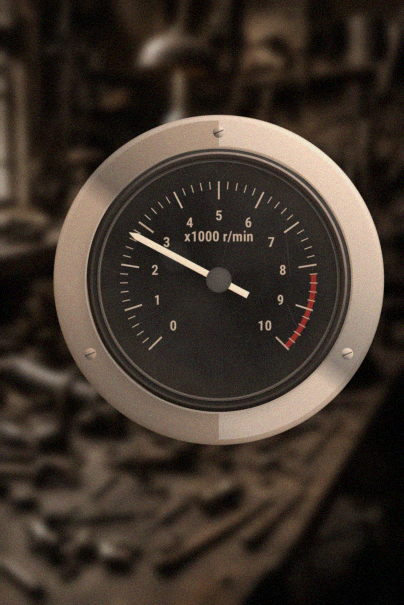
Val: 2700 rpm
